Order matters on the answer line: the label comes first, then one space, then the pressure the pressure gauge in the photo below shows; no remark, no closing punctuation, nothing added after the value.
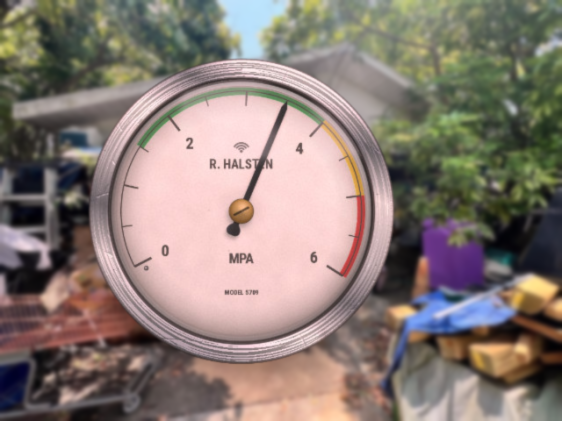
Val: 3.5 MPa
